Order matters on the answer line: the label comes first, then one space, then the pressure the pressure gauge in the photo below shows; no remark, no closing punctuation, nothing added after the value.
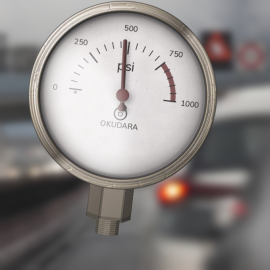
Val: 475 psi
